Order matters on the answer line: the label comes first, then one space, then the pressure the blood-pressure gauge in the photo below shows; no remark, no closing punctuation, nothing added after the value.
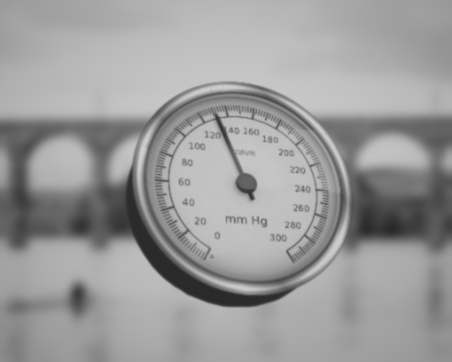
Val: 130 mmHg
